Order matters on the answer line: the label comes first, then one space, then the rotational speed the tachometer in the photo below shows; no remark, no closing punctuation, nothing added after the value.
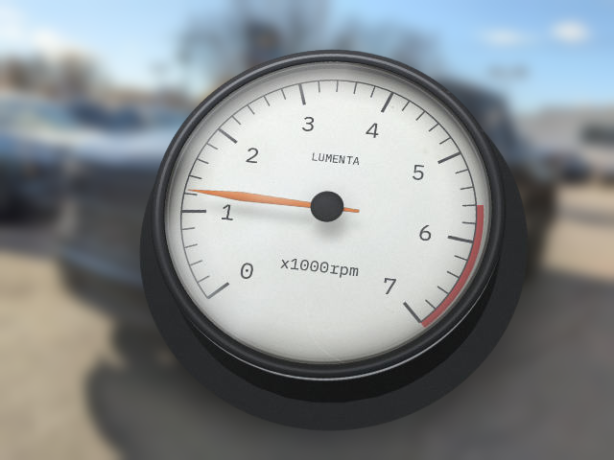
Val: 1200 rpm
